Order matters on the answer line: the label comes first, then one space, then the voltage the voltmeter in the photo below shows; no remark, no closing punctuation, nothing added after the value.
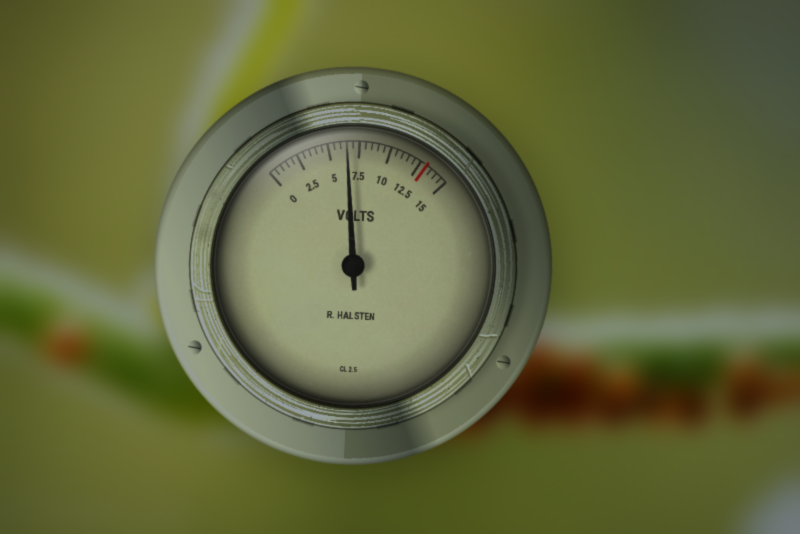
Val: 6.5 V
